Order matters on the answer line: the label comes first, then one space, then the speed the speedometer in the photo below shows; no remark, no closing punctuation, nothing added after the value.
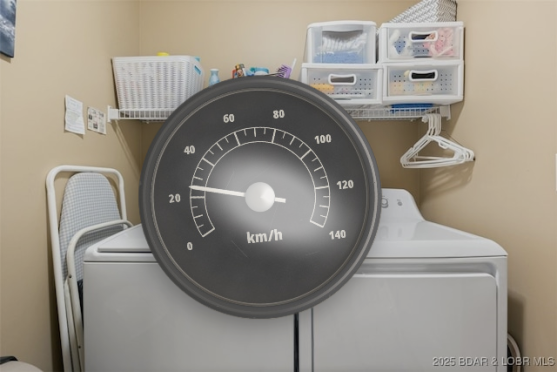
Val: 25 km/h
